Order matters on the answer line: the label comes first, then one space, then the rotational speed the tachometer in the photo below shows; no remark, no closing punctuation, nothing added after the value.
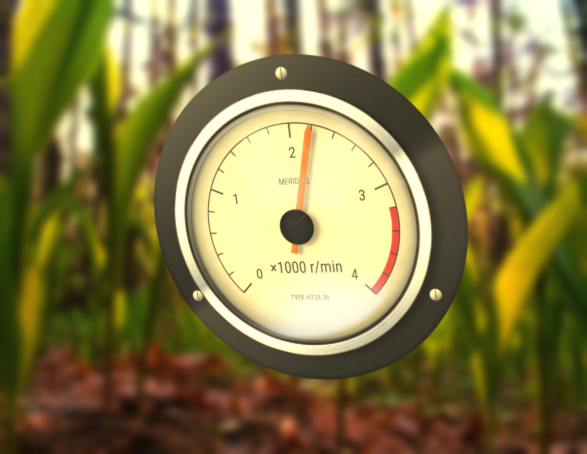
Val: 2200 rpm
